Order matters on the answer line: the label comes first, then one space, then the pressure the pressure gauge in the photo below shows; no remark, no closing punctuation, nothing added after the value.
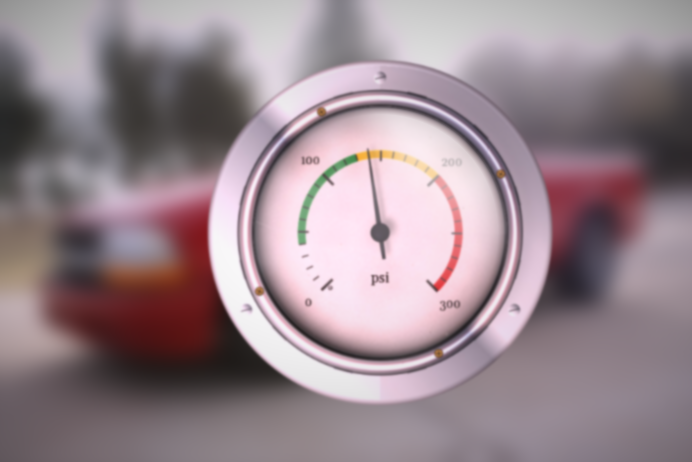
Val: 140 psi
